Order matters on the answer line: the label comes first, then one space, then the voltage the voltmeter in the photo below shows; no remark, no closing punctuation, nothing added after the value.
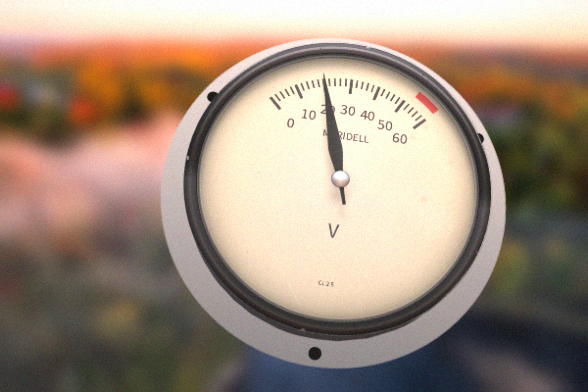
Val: 20 V
